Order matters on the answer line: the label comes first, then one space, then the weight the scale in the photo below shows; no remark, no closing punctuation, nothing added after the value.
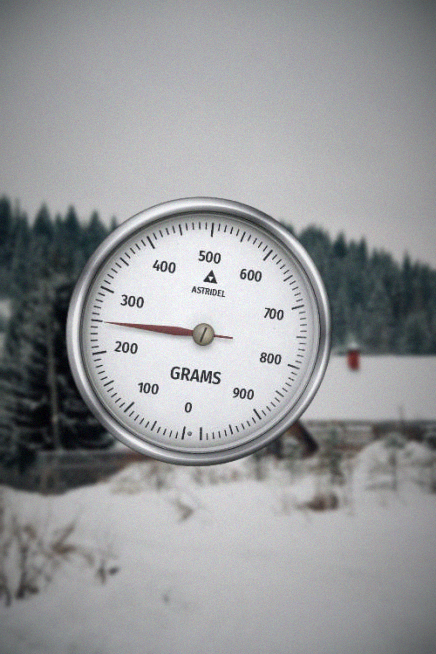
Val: 250 g
